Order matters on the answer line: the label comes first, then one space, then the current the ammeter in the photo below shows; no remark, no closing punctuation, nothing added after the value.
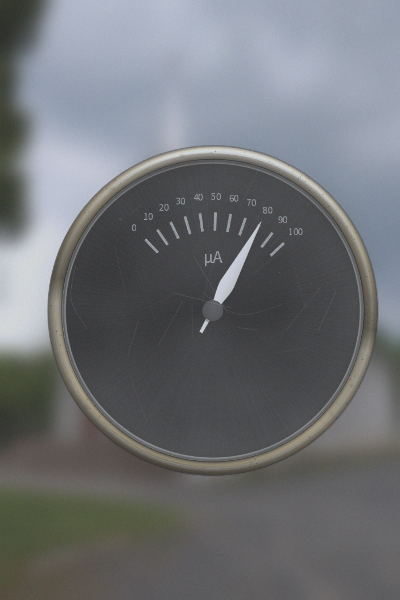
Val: 80 µA
